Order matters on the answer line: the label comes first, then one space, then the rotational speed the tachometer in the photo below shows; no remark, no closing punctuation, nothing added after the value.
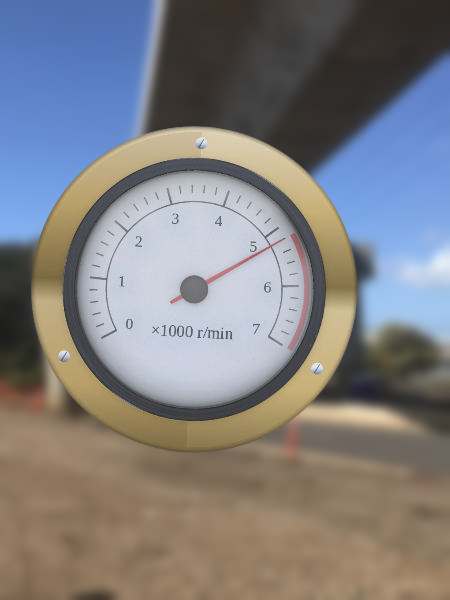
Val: 5200 rpm
